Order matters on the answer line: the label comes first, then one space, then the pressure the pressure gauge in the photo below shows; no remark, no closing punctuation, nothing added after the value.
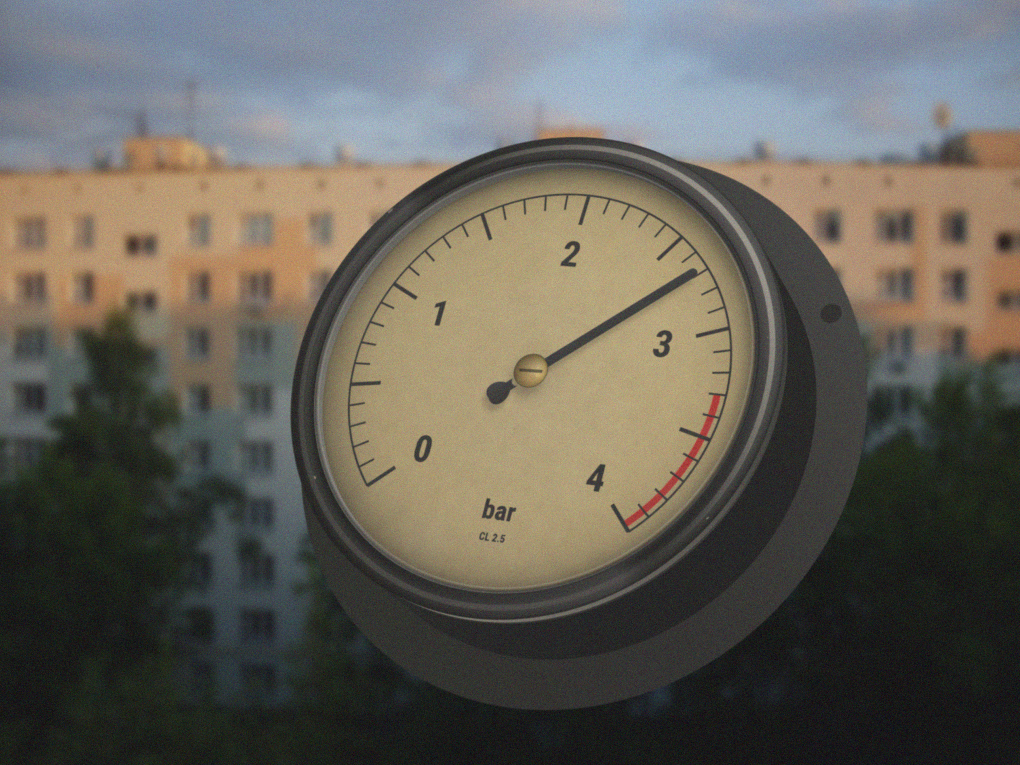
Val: 2.7 bar
